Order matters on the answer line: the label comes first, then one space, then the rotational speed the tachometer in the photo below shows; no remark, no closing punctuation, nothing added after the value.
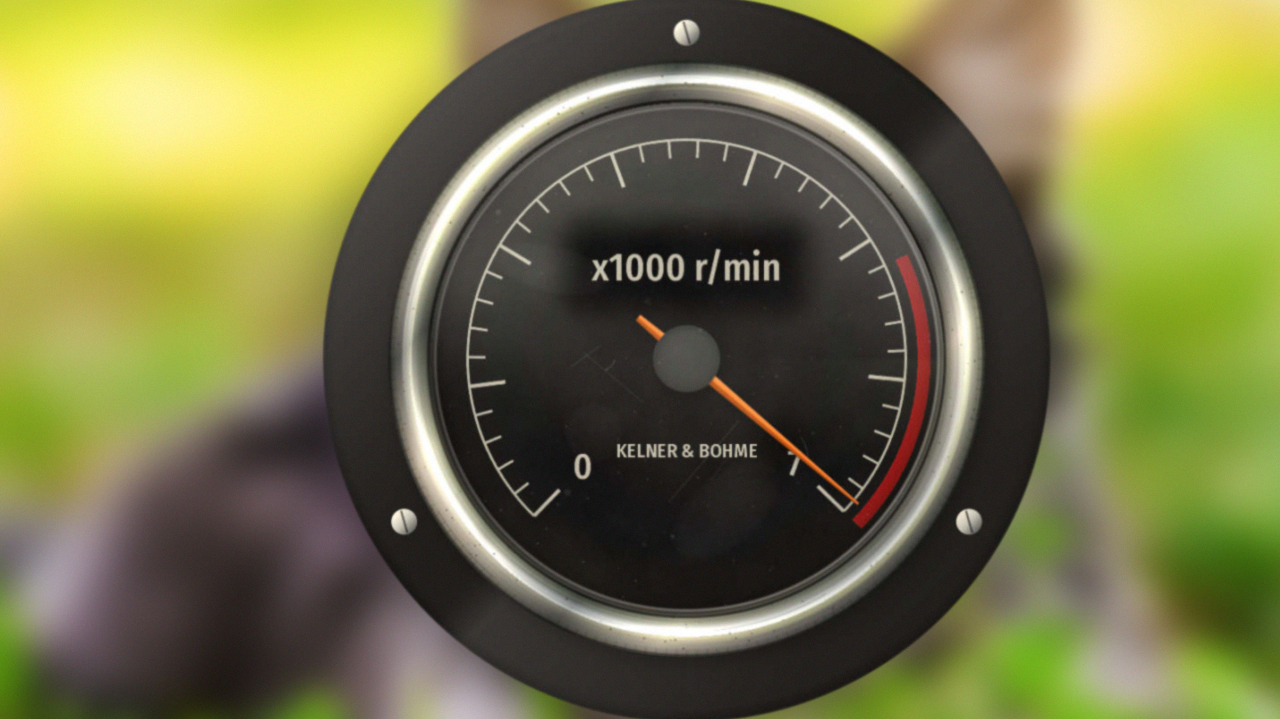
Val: 6900 rpm
